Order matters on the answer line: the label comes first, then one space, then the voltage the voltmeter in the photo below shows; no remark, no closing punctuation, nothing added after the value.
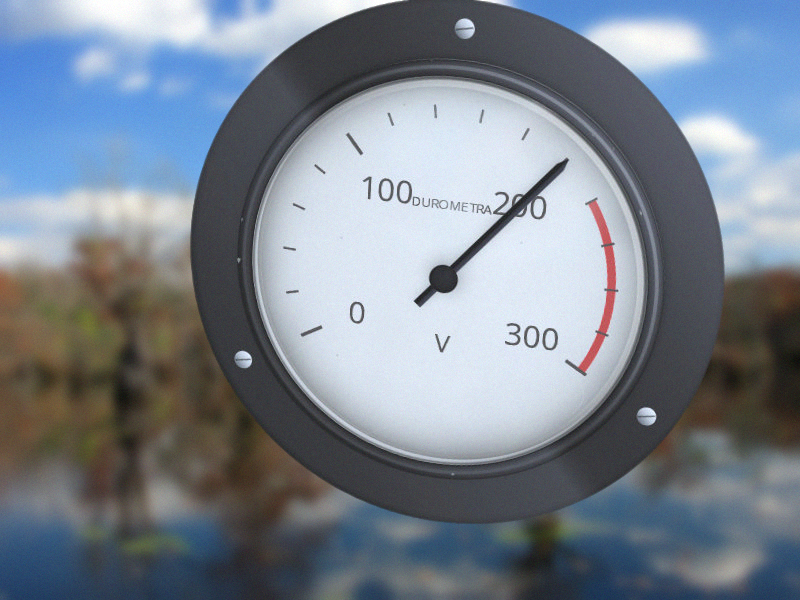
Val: 200 V
